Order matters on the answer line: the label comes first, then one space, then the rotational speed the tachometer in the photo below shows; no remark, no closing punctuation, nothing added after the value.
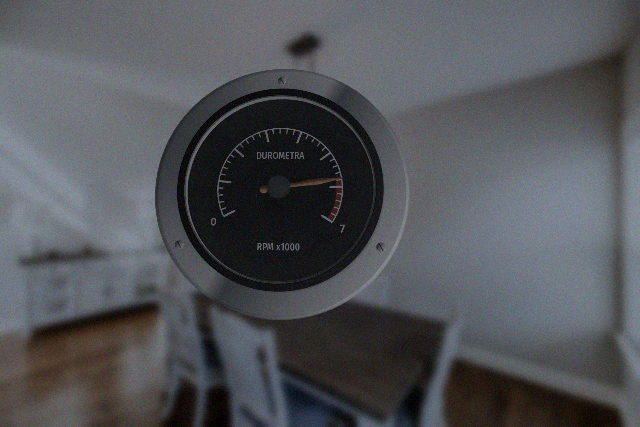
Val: 5800 rpm
